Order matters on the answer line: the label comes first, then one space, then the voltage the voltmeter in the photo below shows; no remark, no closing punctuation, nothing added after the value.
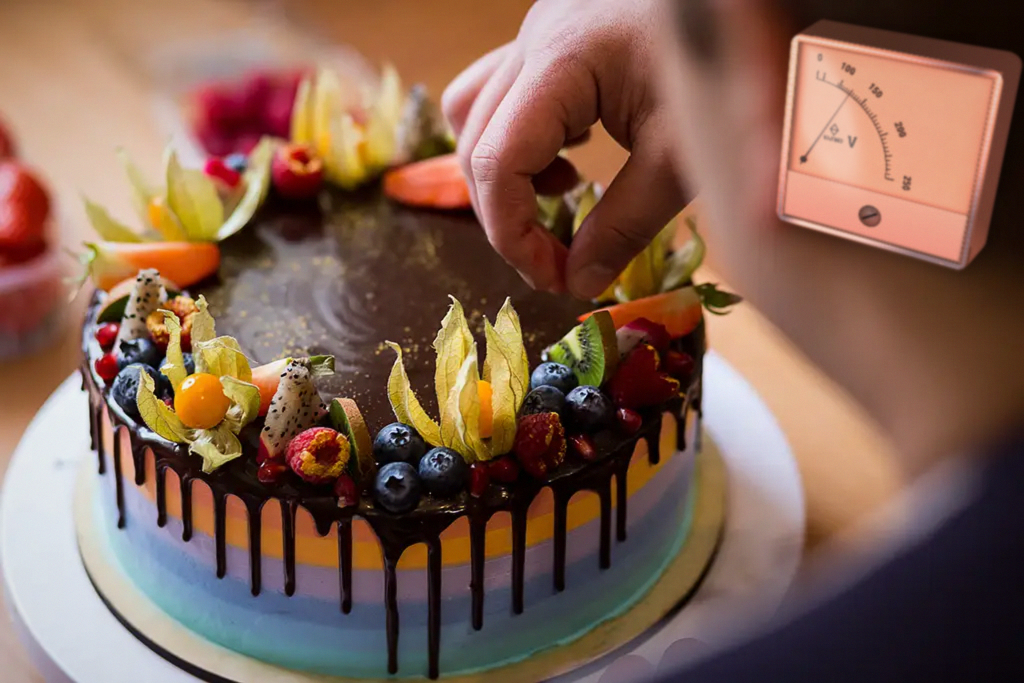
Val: 125 V
